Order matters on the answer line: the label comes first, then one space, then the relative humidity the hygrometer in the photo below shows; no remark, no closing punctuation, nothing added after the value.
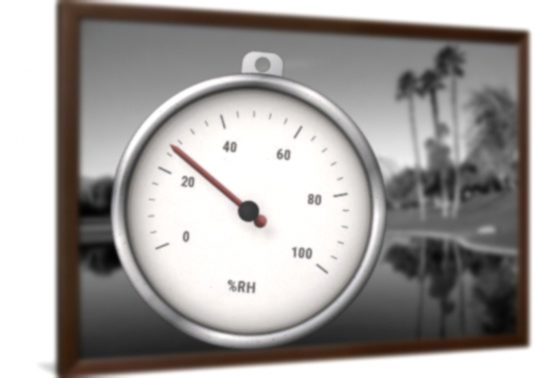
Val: 26 %
